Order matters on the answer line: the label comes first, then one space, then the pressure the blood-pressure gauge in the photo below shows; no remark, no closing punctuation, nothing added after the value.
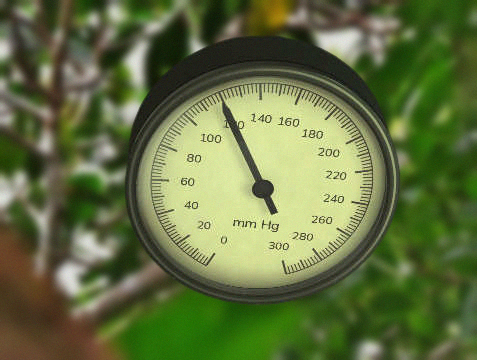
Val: 120 mmHg
